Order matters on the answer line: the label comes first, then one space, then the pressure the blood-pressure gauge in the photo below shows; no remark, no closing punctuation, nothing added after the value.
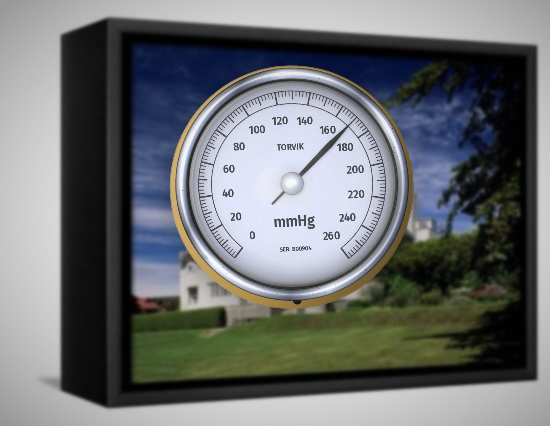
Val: 170 mmHg
